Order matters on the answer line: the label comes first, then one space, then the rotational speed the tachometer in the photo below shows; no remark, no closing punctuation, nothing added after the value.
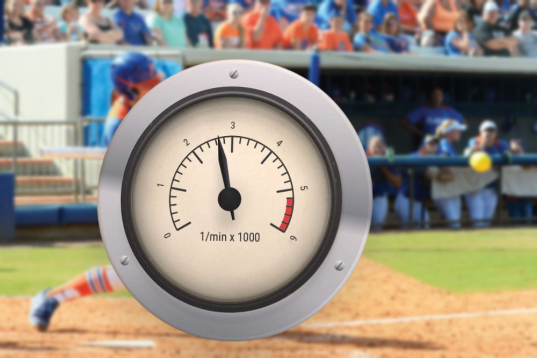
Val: 2700 rpm
